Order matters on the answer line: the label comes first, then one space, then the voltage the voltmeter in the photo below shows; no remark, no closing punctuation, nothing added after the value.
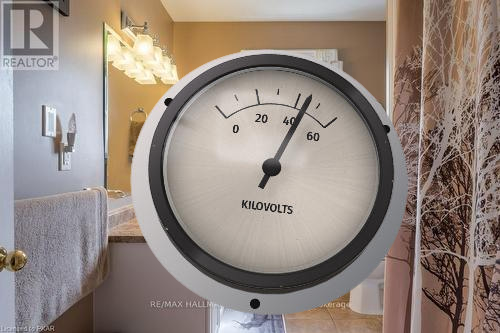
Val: 45 kV
